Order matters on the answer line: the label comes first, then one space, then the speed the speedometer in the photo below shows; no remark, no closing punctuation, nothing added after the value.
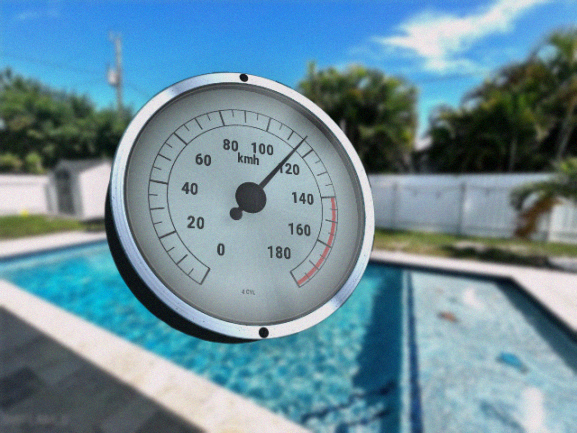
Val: 115 km/h
